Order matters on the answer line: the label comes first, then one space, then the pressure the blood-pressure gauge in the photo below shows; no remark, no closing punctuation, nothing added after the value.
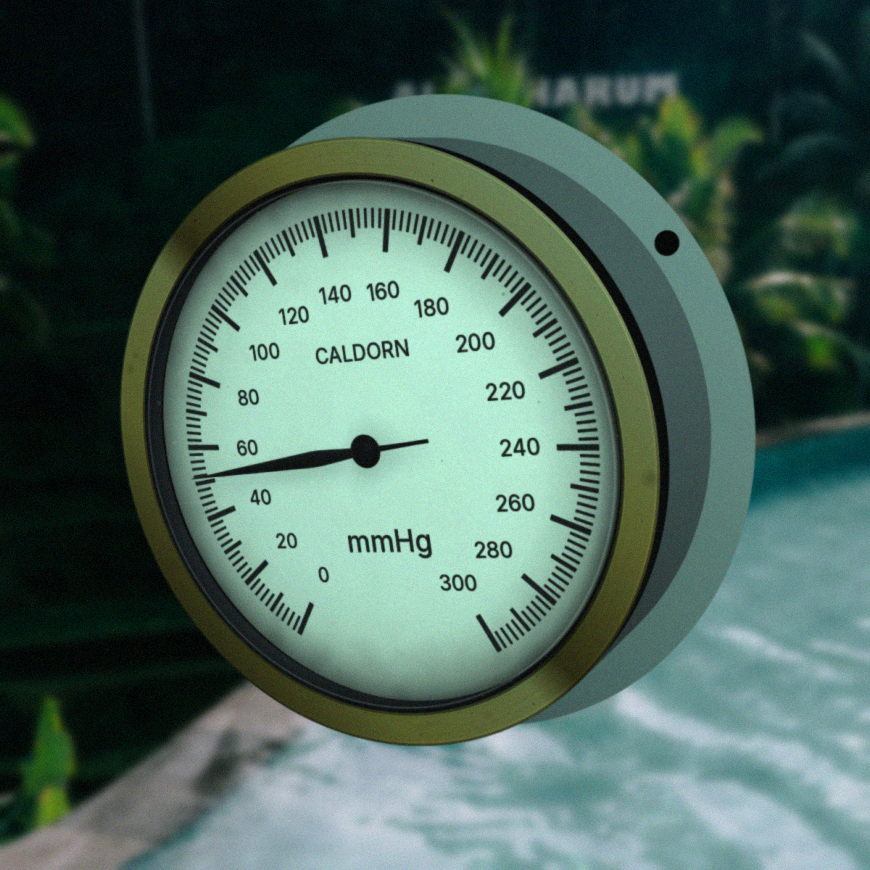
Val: 52 mmHg
